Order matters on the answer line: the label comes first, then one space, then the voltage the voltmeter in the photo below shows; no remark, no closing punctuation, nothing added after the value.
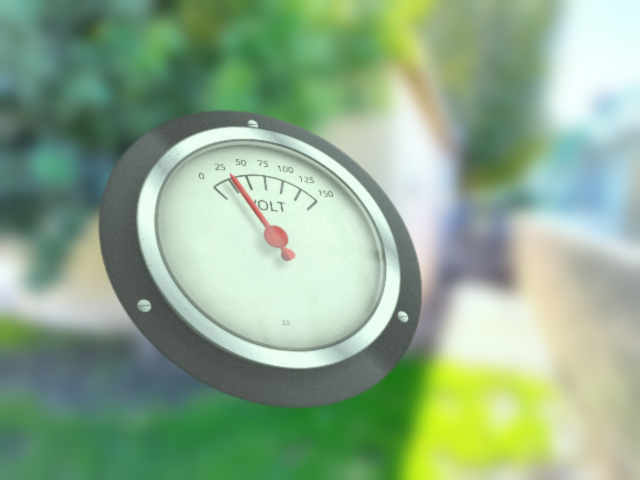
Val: 25 V
